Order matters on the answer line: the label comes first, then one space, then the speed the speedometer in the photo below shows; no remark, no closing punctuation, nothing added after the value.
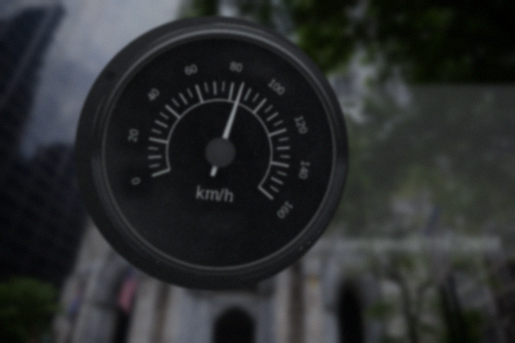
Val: 85 km/h
